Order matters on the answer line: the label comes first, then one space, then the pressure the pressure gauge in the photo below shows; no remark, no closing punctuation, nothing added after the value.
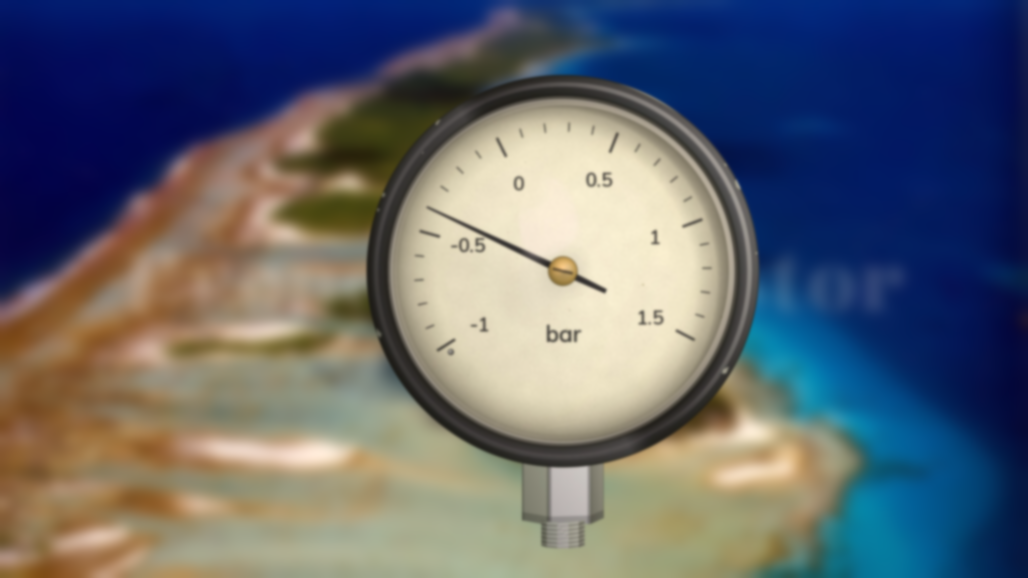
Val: -0.4 bar
